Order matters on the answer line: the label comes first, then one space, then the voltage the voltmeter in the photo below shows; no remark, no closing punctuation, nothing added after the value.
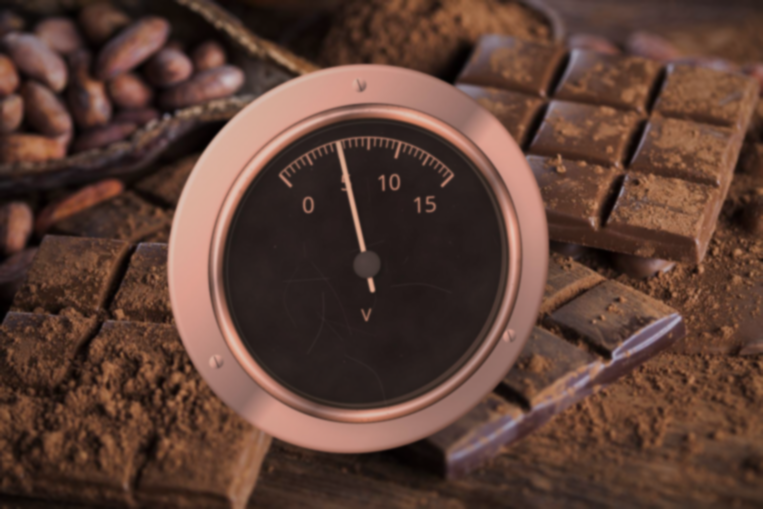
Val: 5 V
